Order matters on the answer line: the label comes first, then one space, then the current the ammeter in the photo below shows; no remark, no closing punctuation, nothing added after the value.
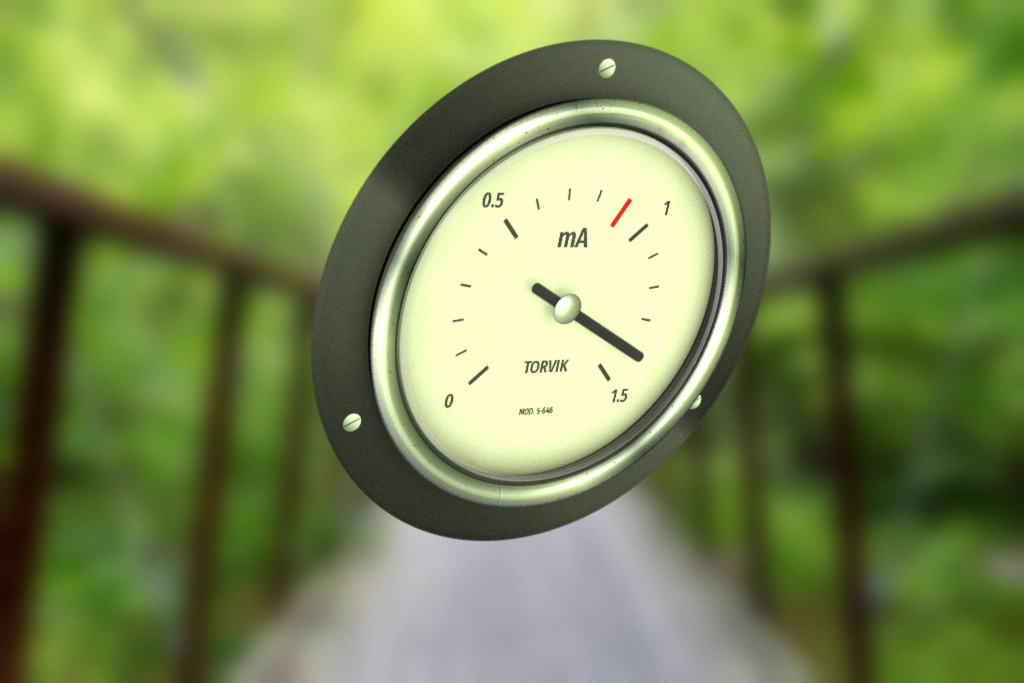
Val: 1.4 mA
